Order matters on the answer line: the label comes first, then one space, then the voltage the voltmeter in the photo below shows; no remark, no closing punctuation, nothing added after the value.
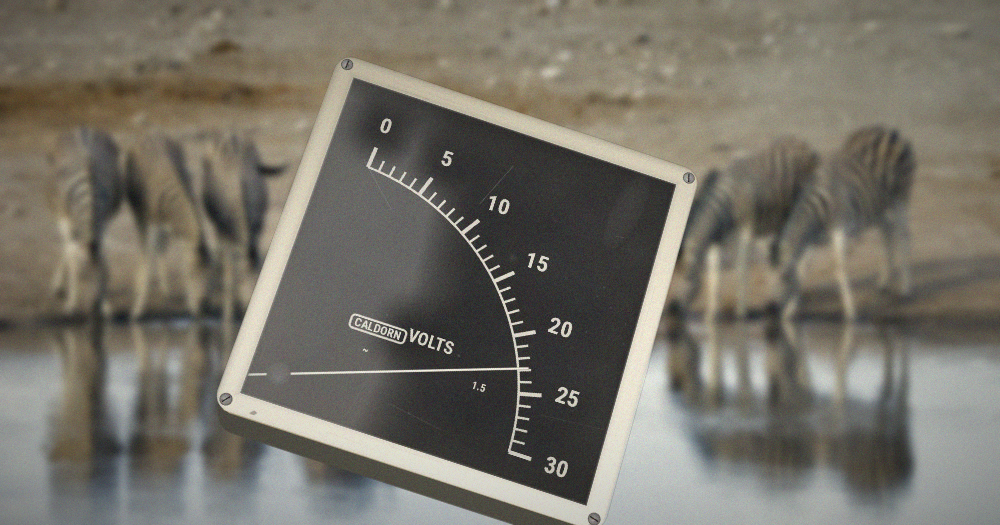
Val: 23 V
